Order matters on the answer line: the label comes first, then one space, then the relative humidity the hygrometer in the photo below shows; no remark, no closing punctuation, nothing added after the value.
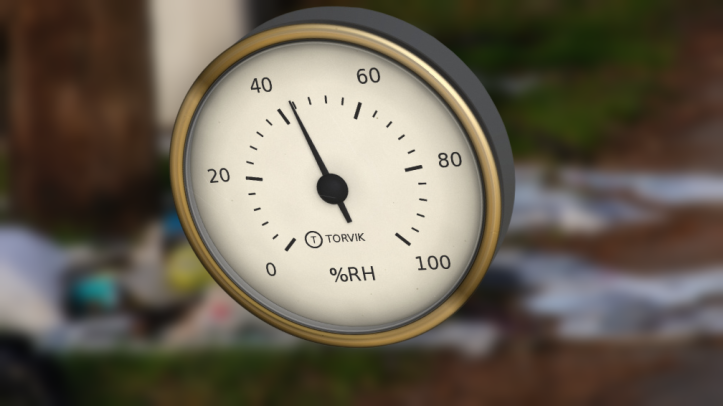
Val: 44 %
